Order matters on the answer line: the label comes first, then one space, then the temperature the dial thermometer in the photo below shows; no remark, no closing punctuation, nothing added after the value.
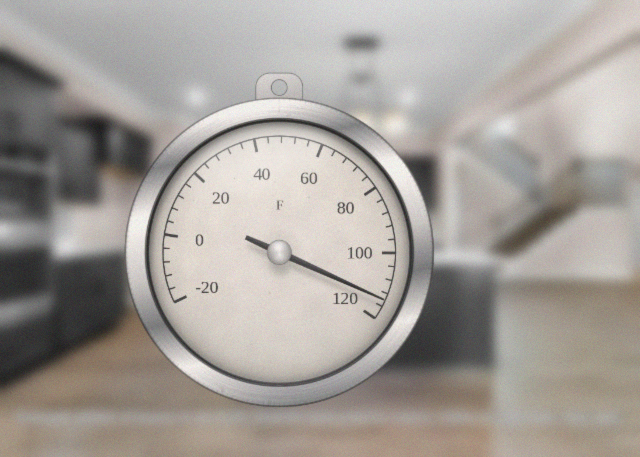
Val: 114 °F
